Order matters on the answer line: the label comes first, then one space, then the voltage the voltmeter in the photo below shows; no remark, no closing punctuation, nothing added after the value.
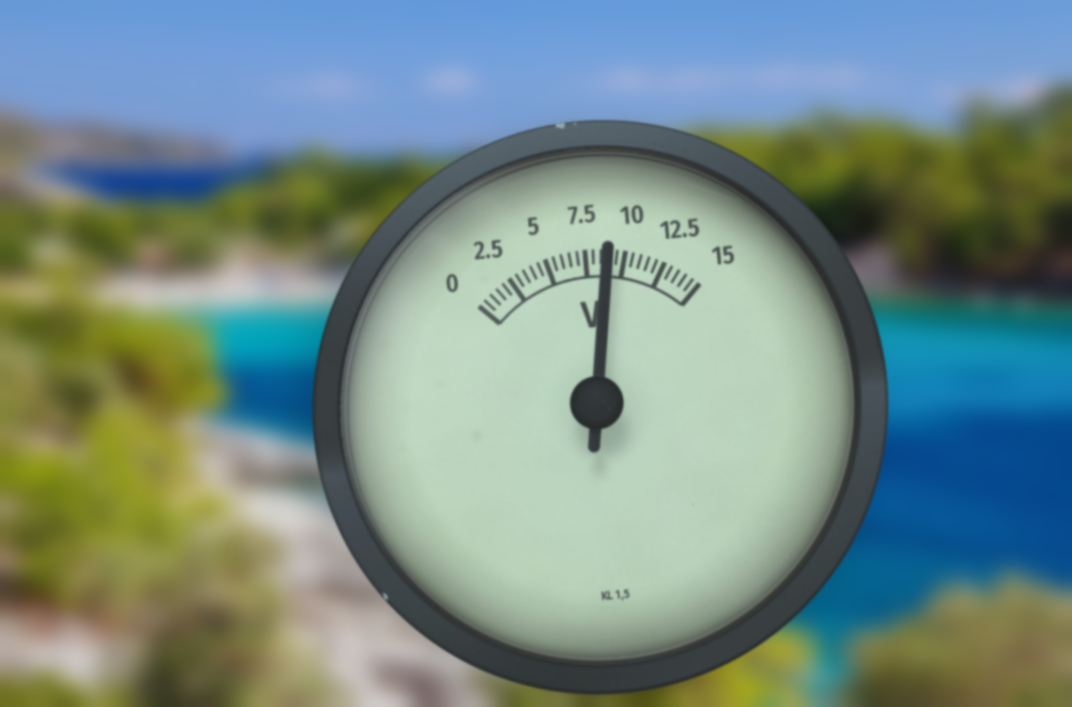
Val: 9 V
